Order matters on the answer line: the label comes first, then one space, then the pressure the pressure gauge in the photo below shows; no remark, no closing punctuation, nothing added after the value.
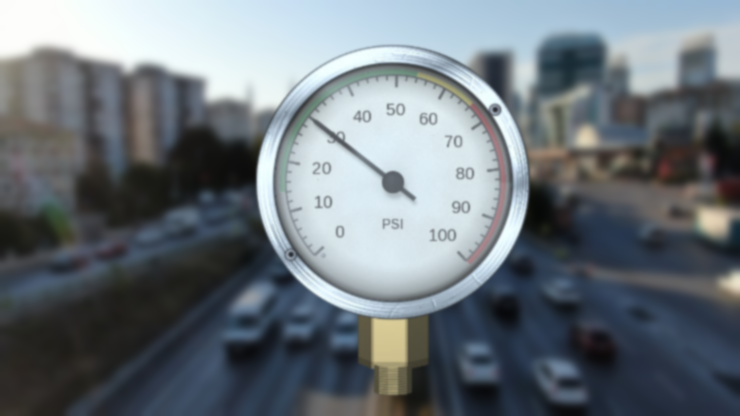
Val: 30 psi
